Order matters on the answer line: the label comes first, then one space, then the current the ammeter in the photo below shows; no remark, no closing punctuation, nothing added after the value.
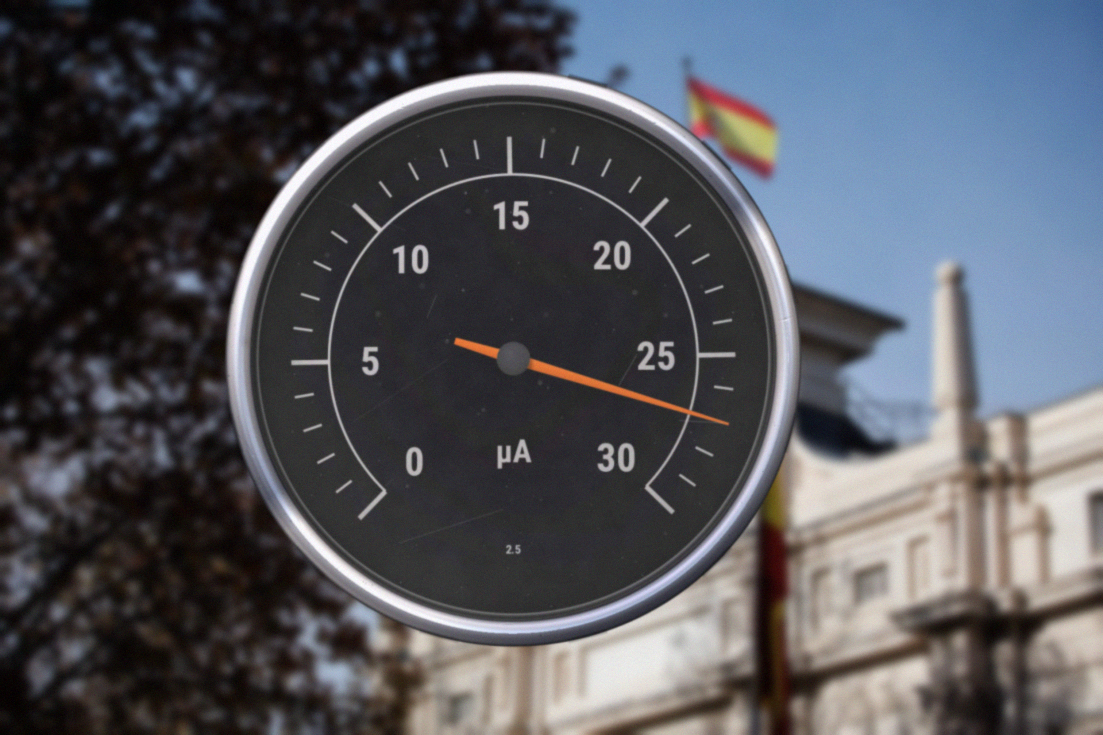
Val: 27 µA
